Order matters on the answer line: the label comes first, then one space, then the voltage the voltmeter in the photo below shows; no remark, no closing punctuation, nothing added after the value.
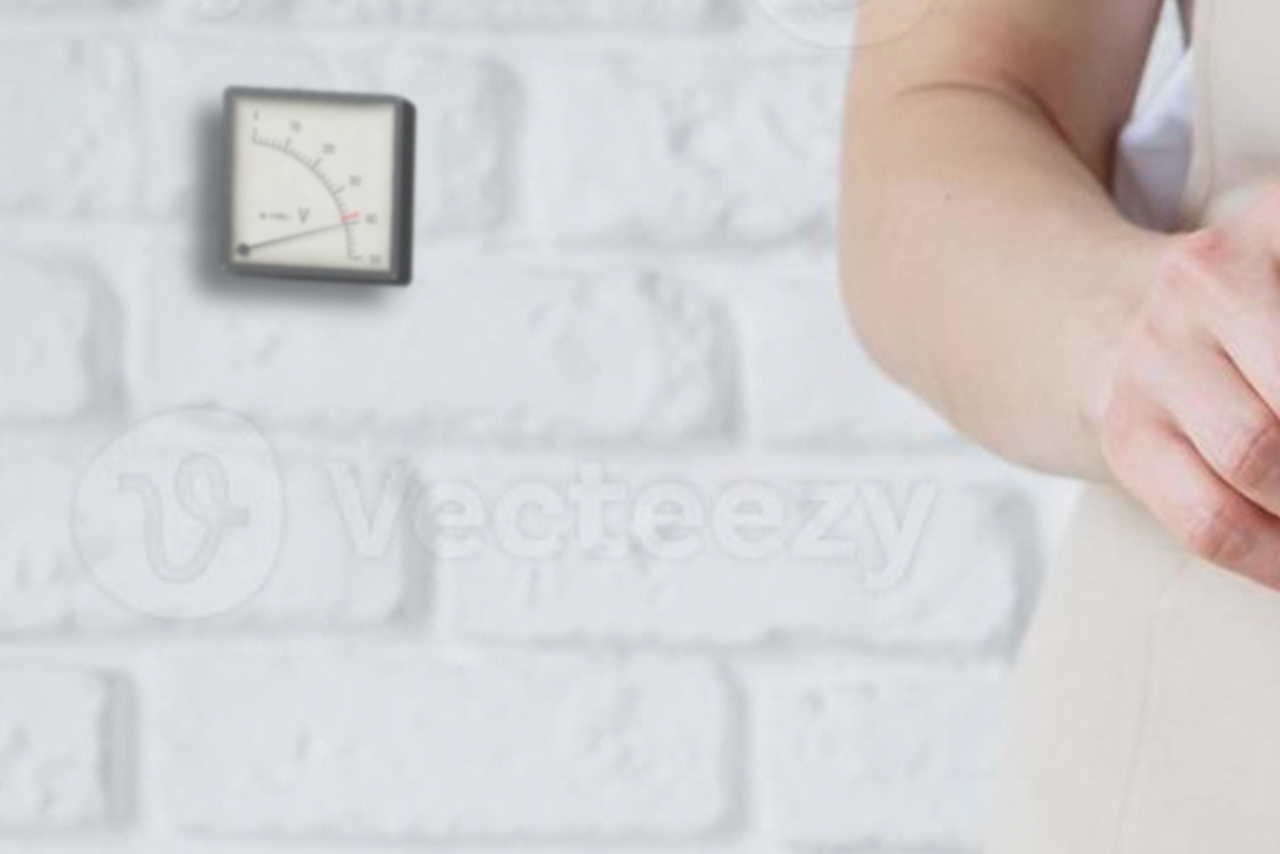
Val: 40 V
